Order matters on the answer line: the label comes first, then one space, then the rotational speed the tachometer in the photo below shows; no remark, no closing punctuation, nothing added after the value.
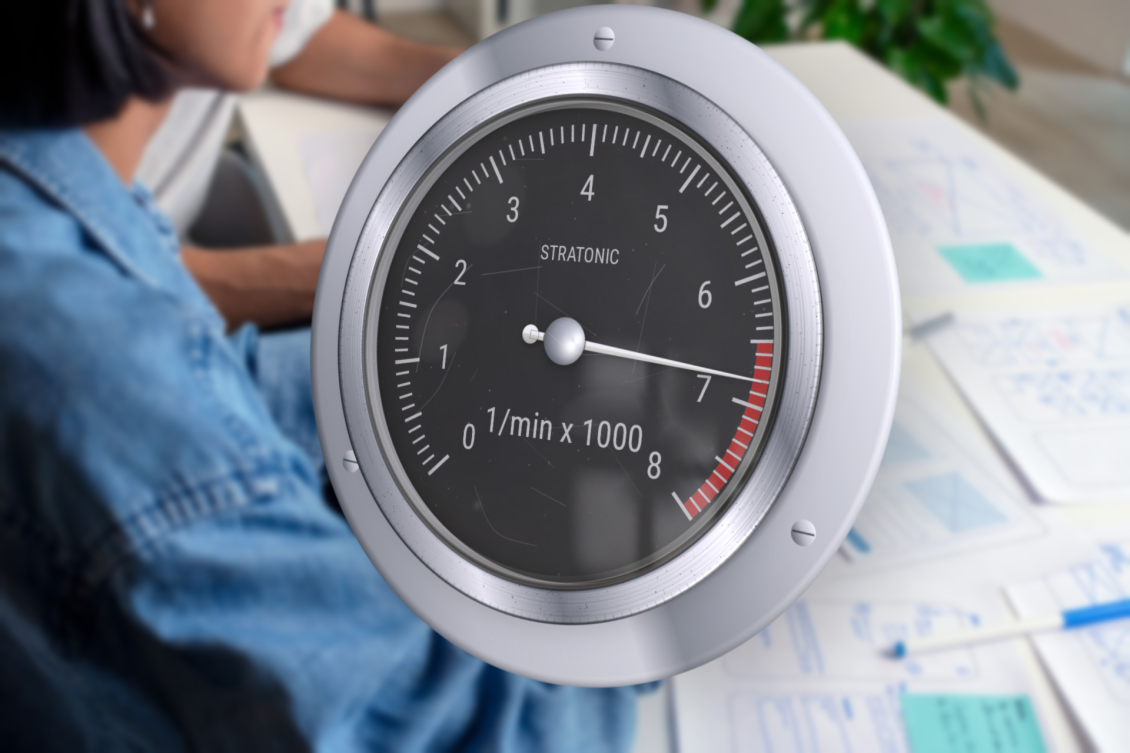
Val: 6800 rpm
